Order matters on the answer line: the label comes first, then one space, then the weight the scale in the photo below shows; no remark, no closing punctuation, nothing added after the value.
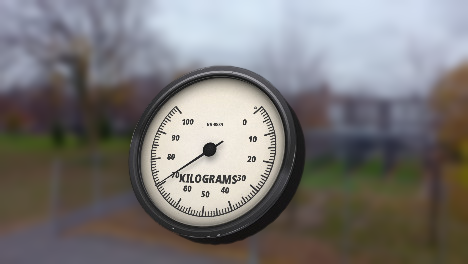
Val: 70 kg
